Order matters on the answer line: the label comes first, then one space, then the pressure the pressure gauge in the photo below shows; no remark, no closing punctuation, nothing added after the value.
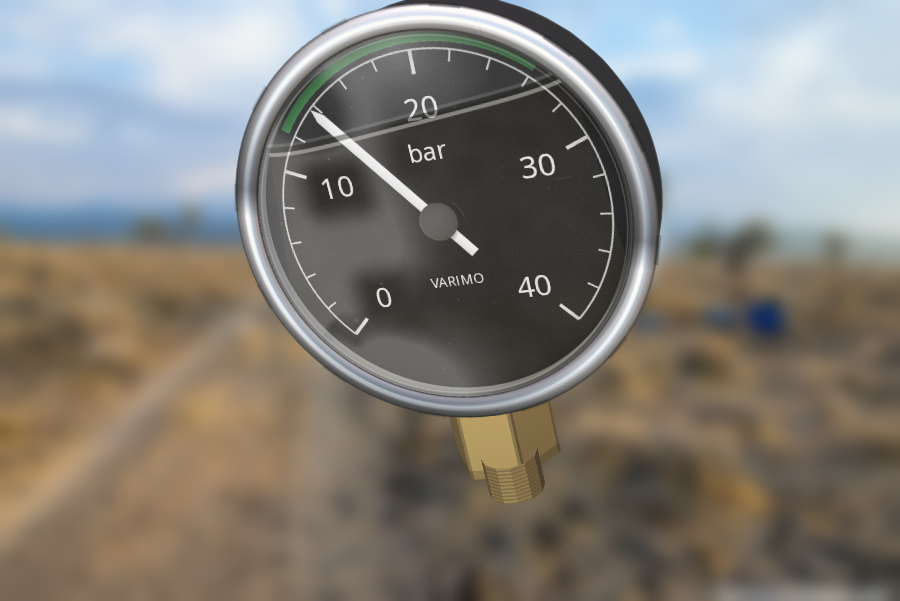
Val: 14 bar
